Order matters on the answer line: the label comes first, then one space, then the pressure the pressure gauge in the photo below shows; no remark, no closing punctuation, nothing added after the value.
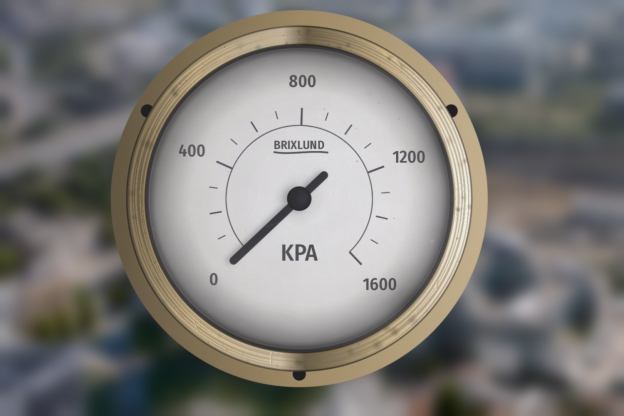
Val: 0 kPa
